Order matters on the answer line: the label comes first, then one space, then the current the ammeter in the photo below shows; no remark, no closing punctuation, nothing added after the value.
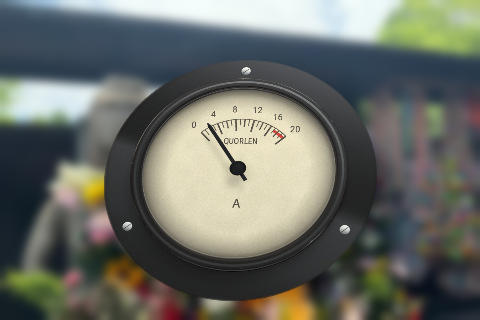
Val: 2 A
